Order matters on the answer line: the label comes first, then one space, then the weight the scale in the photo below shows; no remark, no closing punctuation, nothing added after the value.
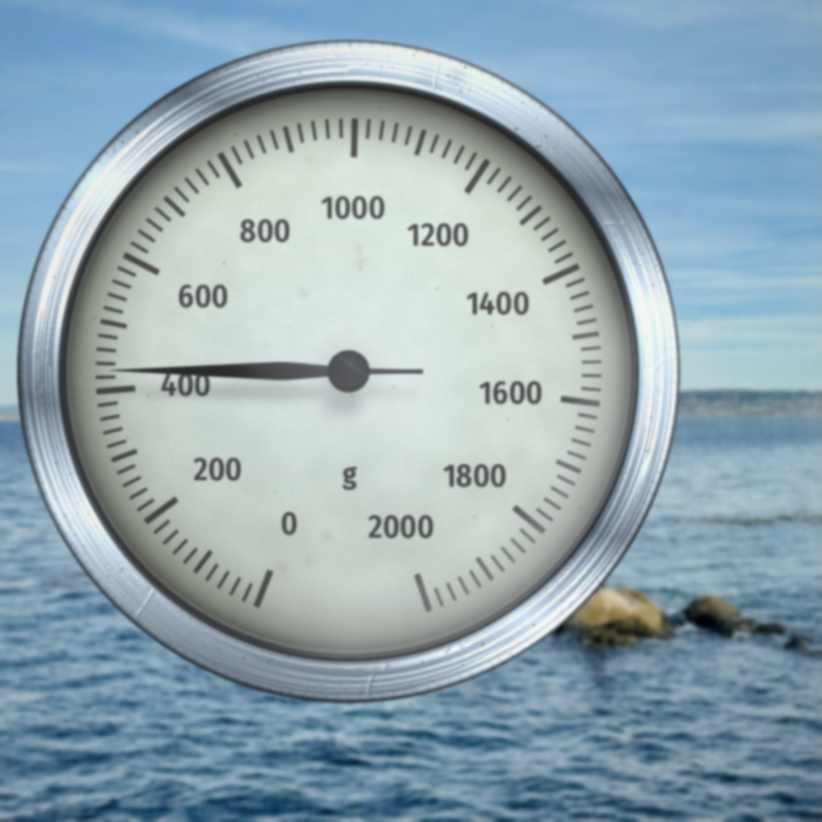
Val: 430 g
